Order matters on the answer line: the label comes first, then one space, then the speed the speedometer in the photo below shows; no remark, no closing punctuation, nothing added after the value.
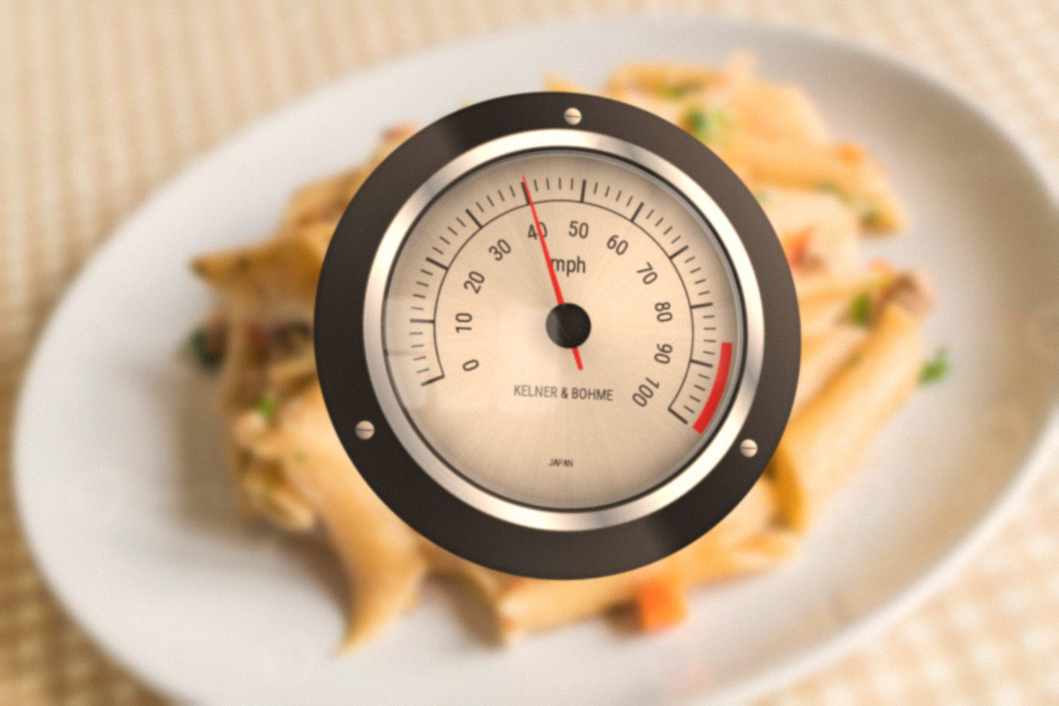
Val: 40 mph
